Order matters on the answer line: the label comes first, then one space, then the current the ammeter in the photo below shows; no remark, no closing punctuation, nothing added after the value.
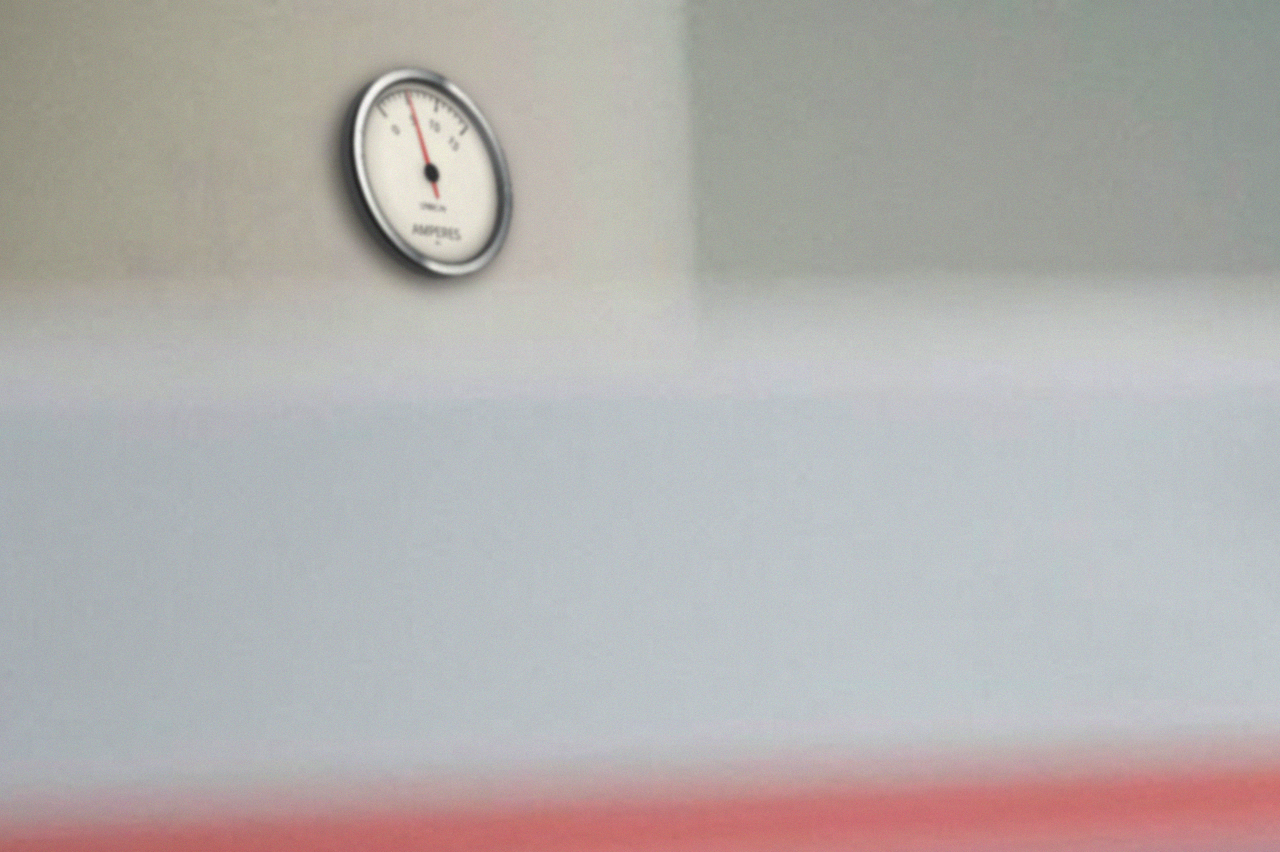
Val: 5 A
